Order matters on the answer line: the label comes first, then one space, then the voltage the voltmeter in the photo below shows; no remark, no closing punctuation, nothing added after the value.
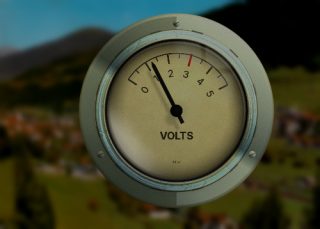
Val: 1.25 V
